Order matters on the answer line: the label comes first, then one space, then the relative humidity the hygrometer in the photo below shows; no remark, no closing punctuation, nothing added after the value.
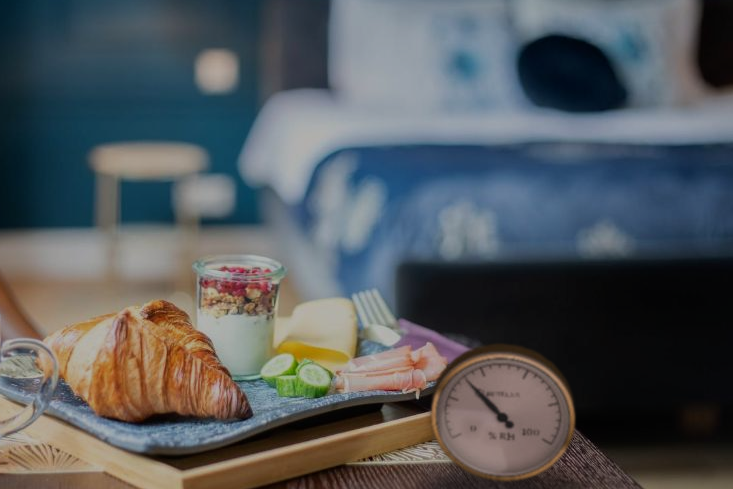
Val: 32 %
